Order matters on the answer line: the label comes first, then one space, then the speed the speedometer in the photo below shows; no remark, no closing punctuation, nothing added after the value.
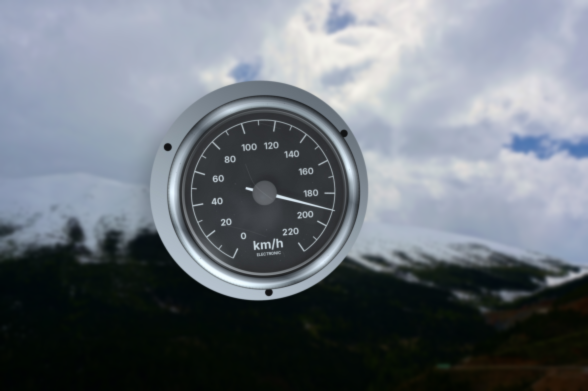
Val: 190 km/h
